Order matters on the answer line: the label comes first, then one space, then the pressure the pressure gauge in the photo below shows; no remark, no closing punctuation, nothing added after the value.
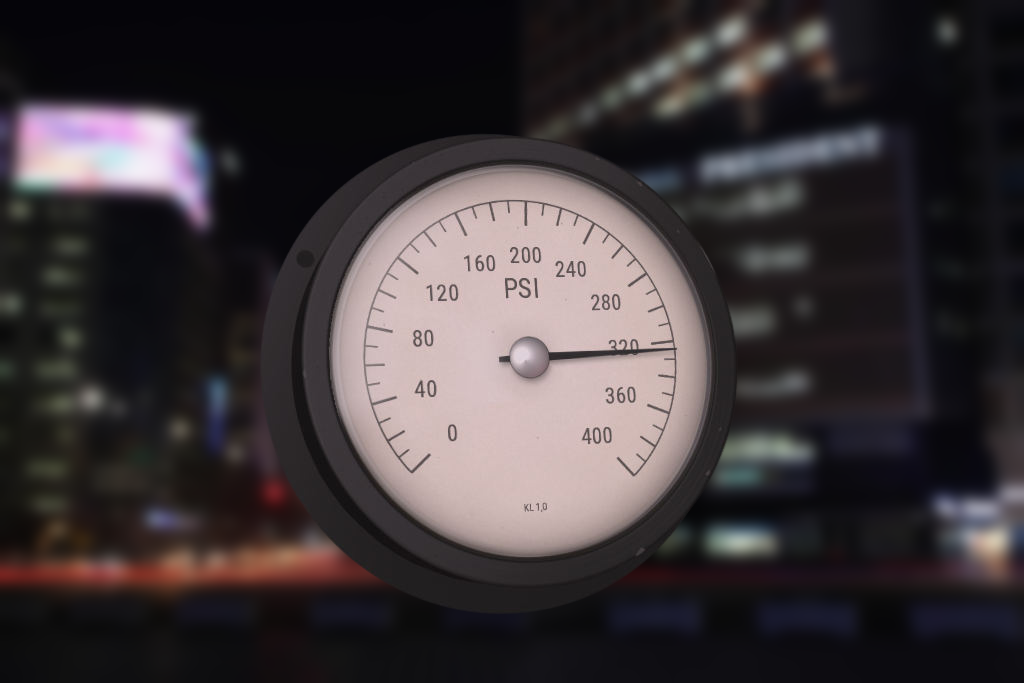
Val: 325 psi
